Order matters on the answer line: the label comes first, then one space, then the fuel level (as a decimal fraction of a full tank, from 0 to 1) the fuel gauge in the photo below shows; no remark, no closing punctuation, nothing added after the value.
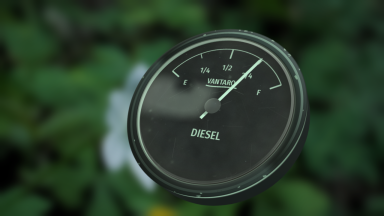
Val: 0.75
